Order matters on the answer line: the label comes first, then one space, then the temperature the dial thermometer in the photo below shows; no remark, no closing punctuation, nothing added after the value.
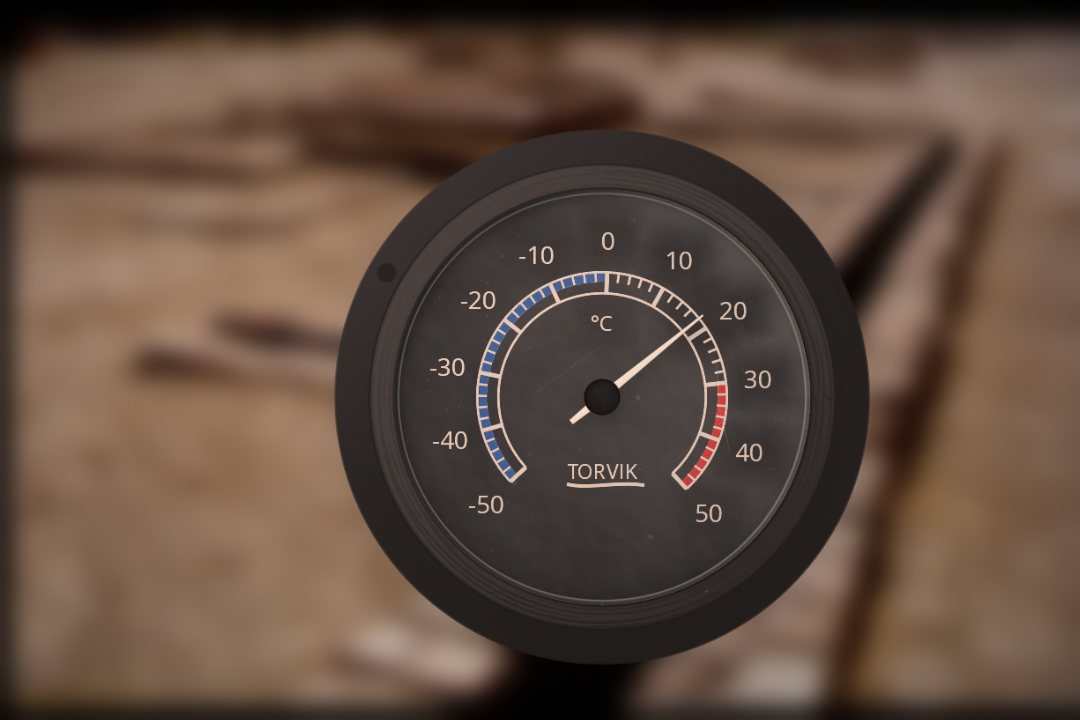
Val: 18 °C
